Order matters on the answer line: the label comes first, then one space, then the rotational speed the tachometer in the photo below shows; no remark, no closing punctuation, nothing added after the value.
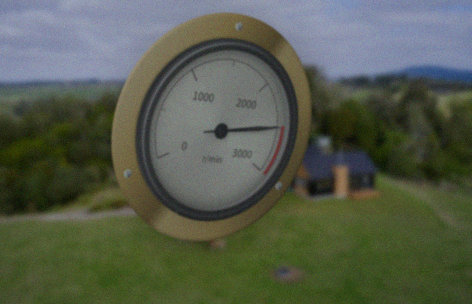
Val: 2500 rpm
